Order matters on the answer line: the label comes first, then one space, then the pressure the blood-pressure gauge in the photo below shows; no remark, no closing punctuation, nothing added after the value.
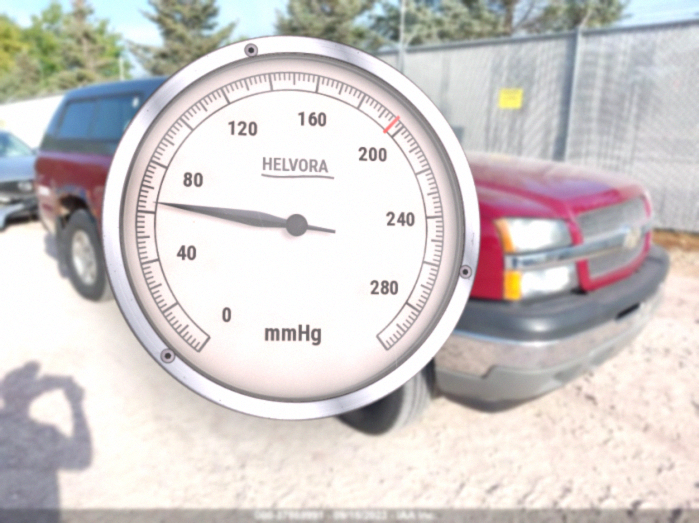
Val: 64 mmHg
